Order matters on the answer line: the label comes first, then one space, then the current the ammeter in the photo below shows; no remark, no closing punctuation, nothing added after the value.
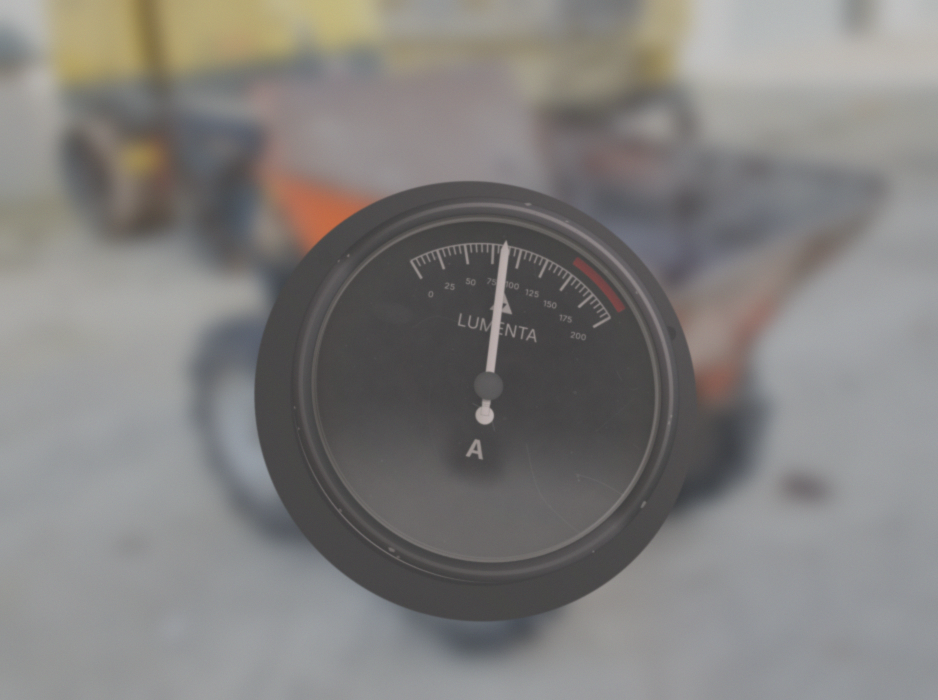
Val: 85 A
